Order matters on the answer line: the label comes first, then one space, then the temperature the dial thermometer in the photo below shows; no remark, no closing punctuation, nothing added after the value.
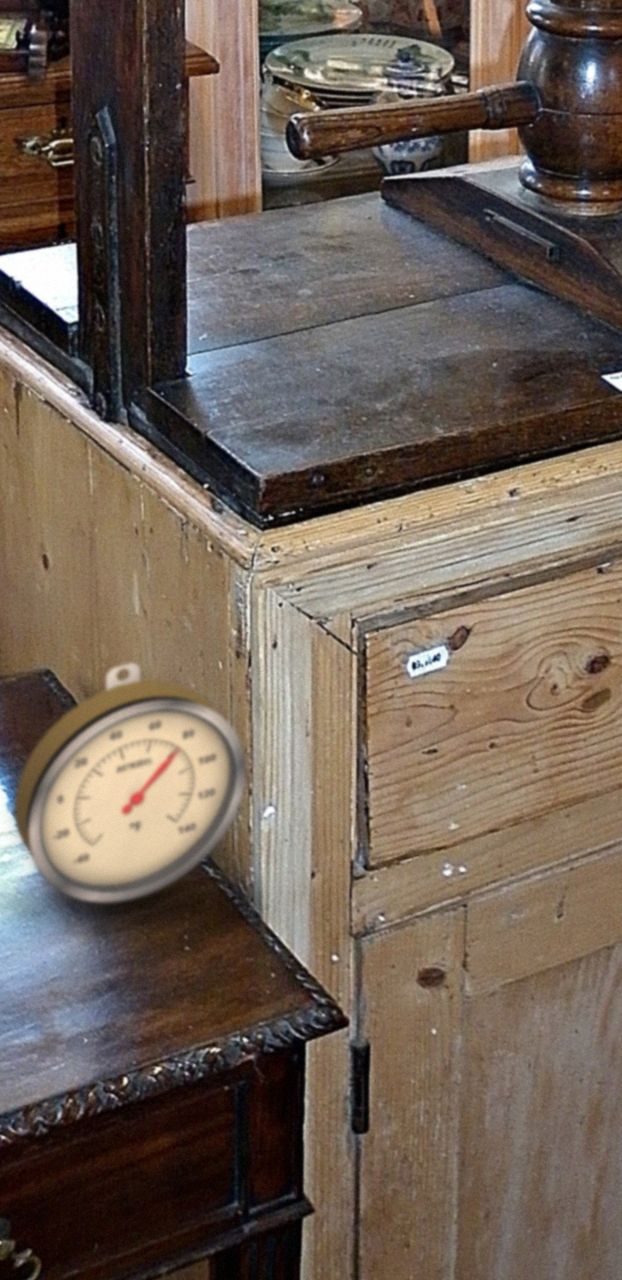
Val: 80 °F
